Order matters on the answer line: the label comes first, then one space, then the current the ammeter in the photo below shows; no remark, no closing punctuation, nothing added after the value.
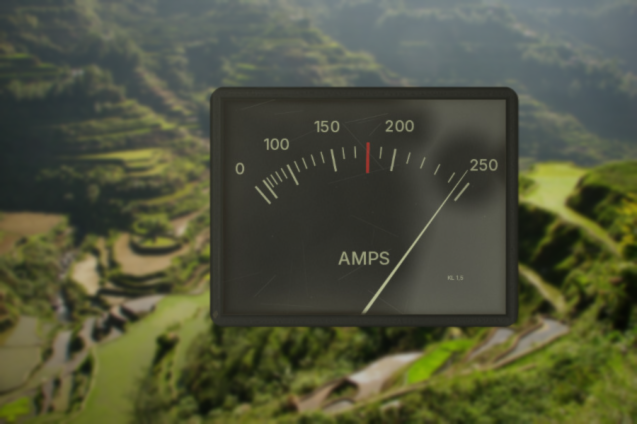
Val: 245 A
